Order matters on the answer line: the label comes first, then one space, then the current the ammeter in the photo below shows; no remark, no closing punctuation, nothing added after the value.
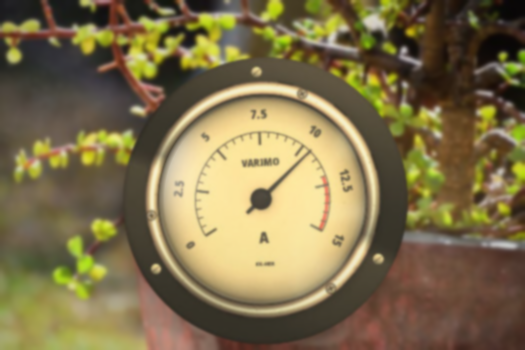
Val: 10.5 A
